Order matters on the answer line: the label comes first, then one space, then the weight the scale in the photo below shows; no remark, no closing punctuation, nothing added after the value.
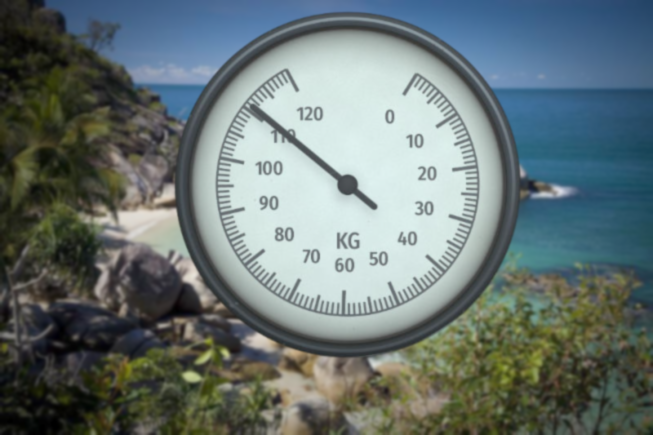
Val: 111 kg
